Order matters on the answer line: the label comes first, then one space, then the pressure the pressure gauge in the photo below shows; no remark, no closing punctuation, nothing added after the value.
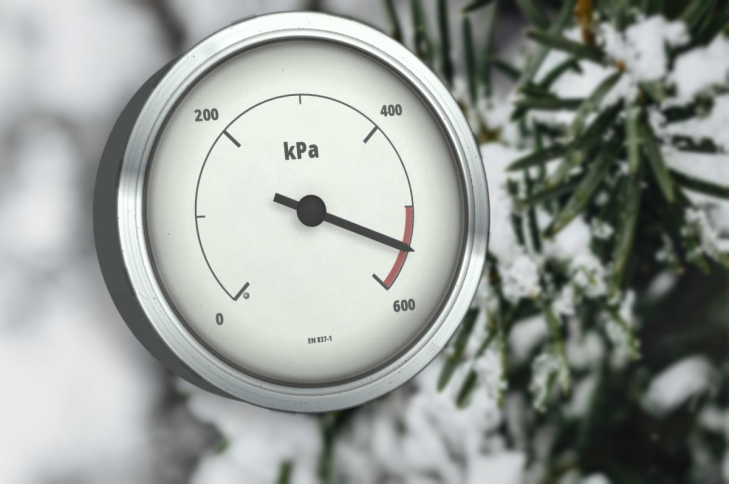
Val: 550 kPa
